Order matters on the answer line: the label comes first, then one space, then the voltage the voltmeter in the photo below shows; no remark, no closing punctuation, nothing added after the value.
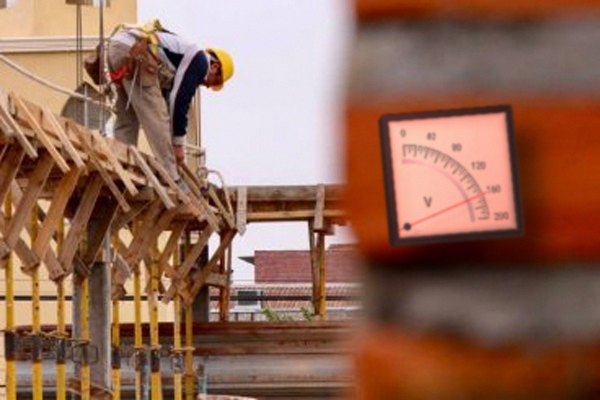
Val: 160 V
